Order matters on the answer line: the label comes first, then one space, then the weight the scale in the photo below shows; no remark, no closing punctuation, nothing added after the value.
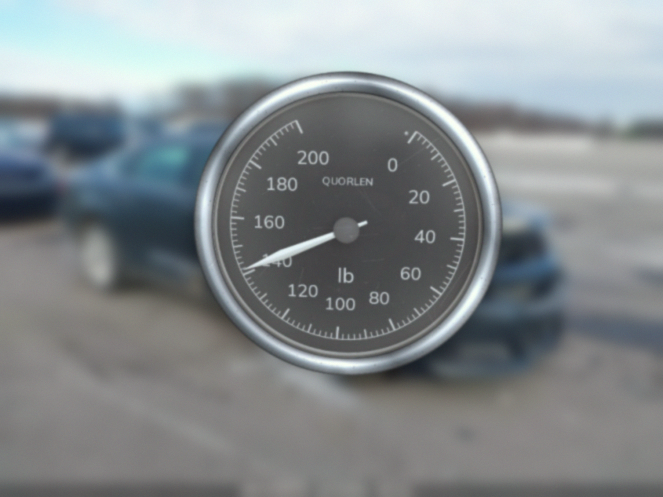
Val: 142 lb
